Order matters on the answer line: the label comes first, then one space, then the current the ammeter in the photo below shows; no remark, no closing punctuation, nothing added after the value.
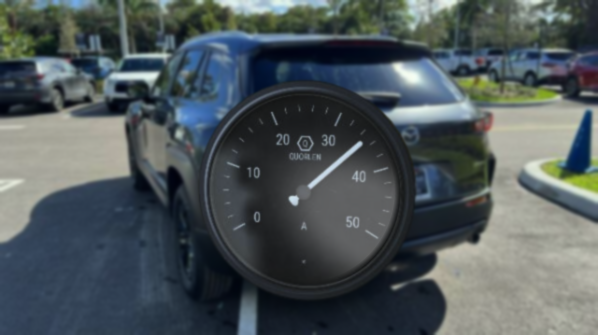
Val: 35 A
